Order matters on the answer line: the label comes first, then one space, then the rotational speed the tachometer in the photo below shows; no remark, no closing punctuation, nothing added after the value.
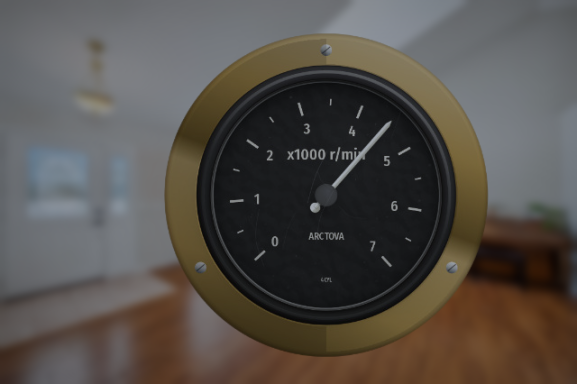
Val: 4500 rpm
